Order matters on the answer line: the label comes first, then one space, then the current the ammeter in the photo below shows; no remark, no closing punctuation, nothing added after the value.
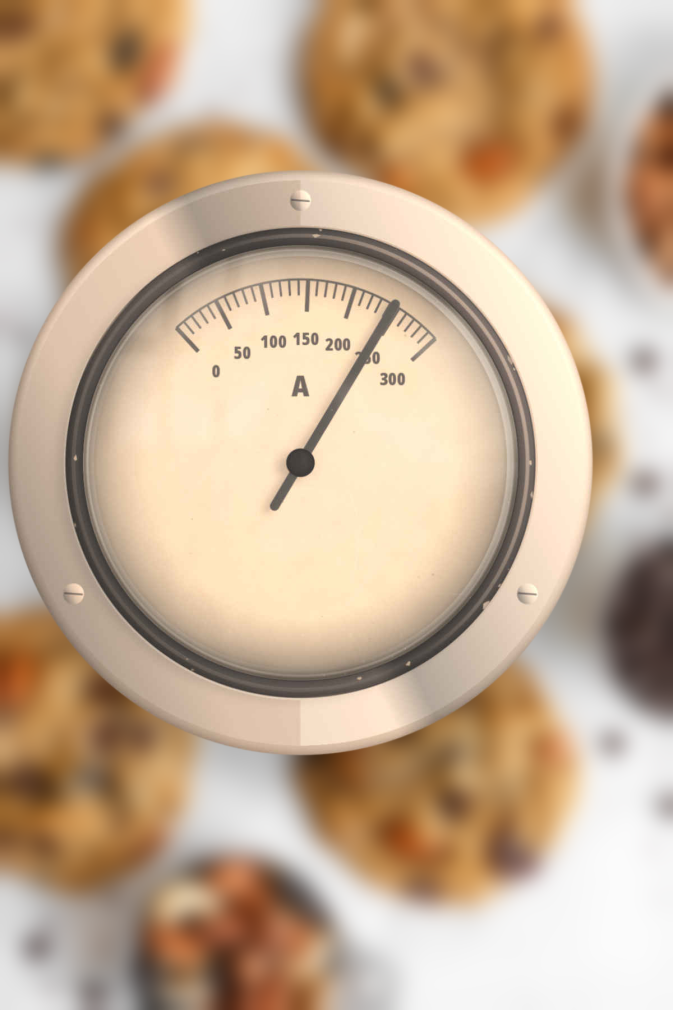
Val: 245 A
